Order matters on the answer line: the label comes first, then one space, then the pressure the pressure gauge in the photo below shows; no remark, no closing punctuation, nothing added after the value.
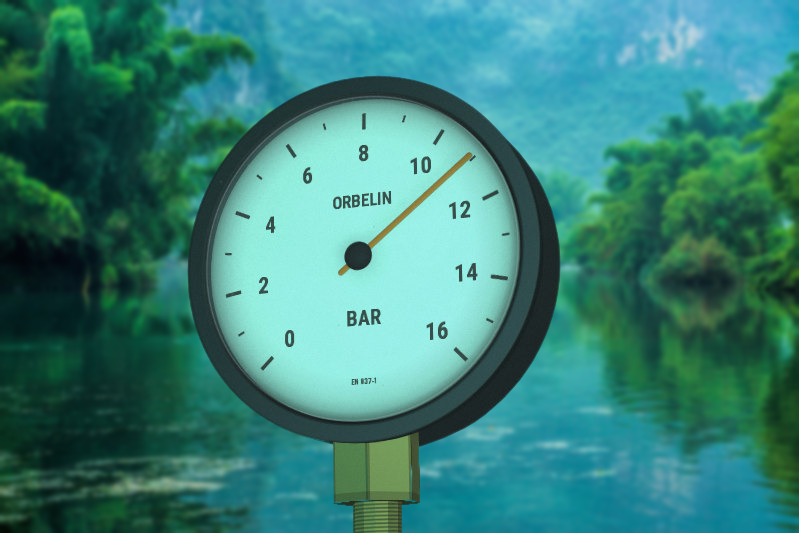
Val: 11 bar
